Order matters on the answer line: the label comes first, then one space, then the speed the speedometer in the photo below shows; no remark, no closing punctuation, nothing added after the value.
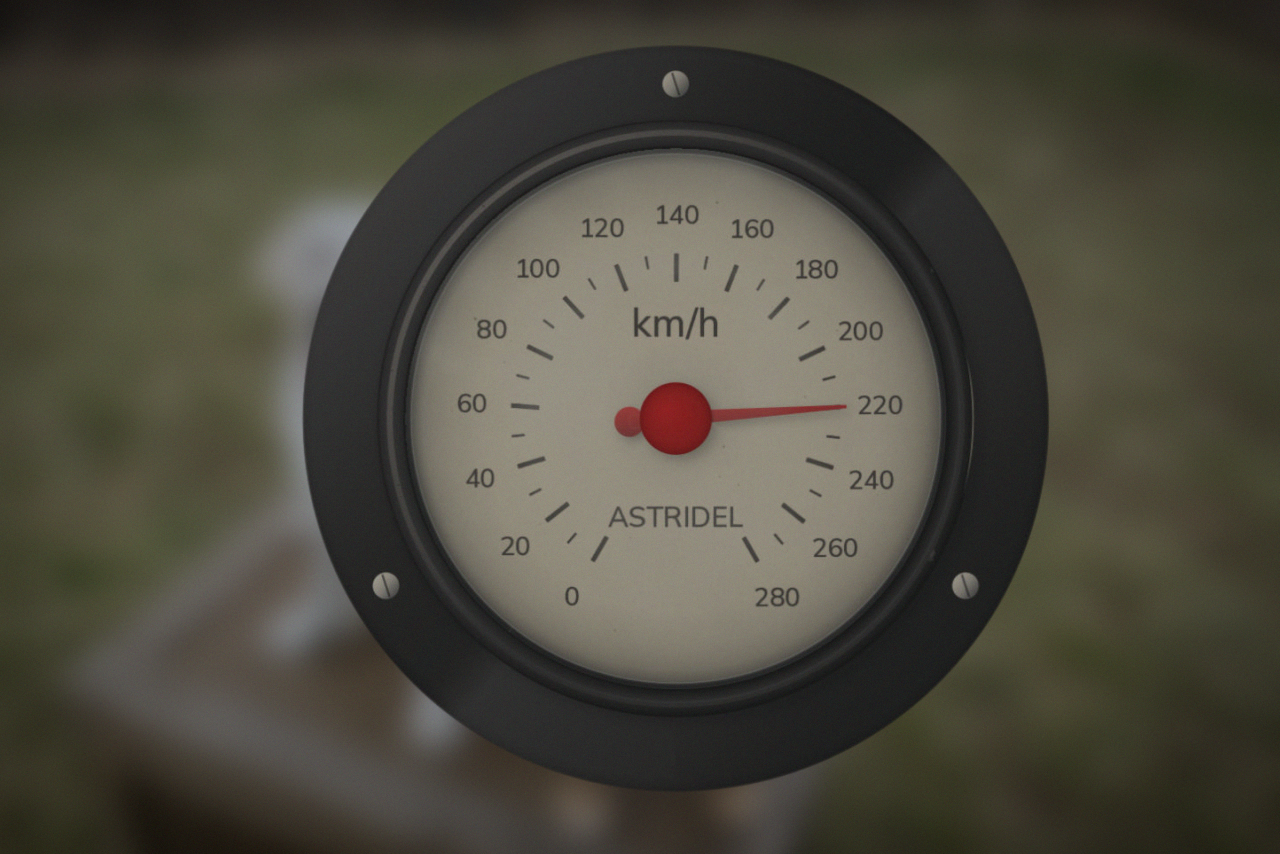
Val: 220 km/h
